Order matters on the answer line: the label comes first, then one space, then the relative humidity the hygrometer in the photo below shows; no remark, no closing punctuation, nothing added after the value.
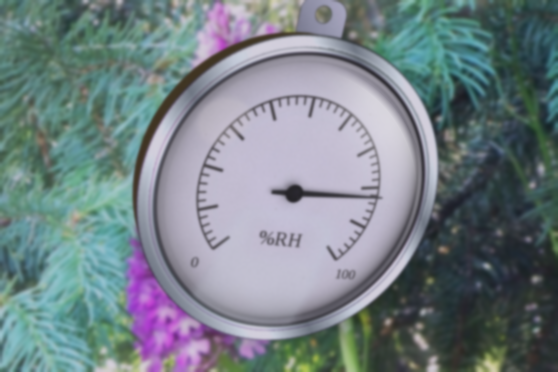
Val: 82 %
